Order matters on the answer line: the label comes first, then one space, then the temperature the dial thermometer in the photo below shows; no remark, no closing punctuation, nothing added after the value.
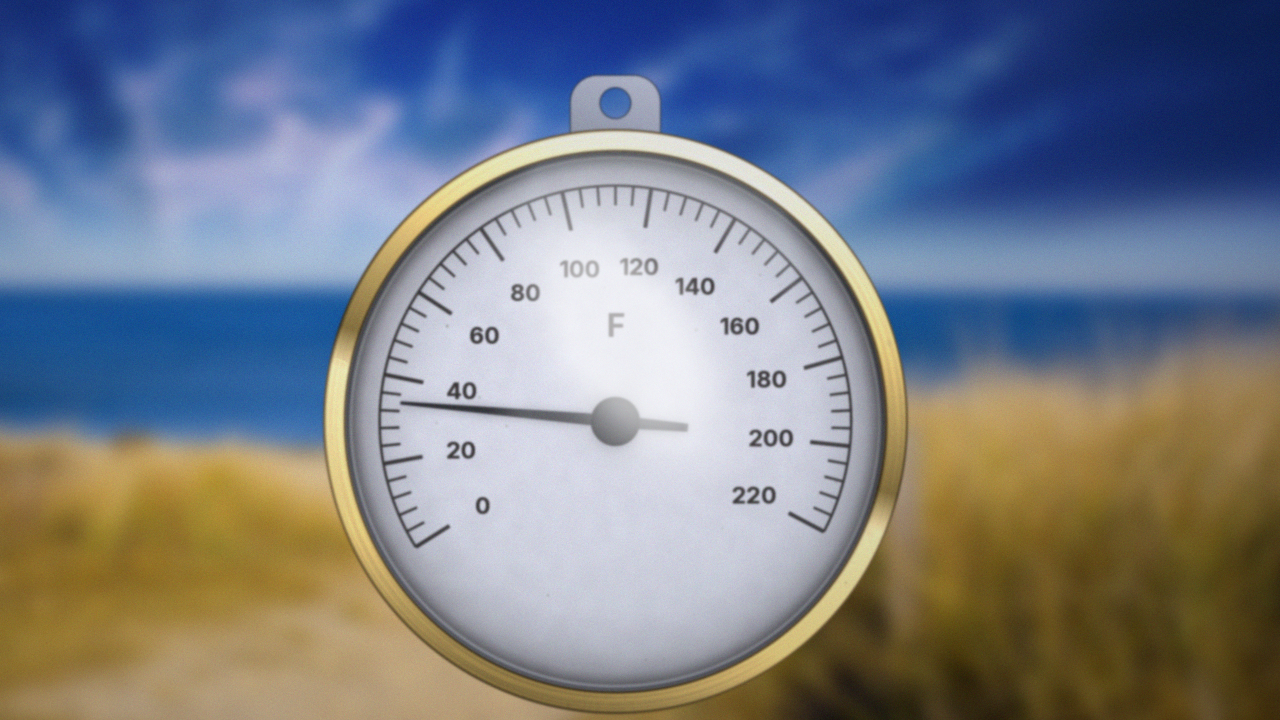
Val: 34 °F
